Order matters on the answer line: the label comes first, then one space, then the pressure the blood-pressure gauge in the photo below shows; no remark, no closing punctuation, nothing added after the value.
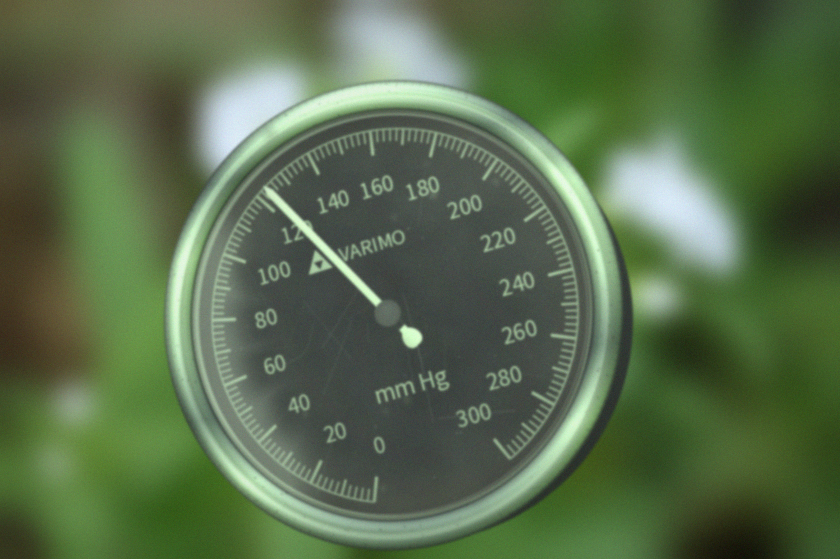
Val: 124 mmHg
